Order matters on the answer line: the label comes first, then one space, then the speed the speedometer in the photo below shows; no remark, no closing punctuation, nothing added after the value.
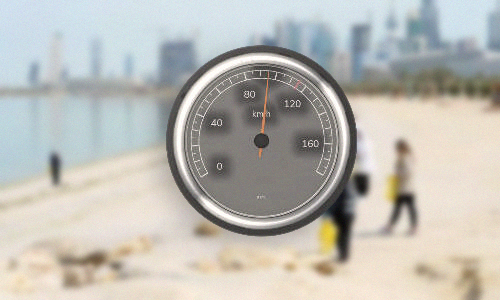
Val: 95 km/h
